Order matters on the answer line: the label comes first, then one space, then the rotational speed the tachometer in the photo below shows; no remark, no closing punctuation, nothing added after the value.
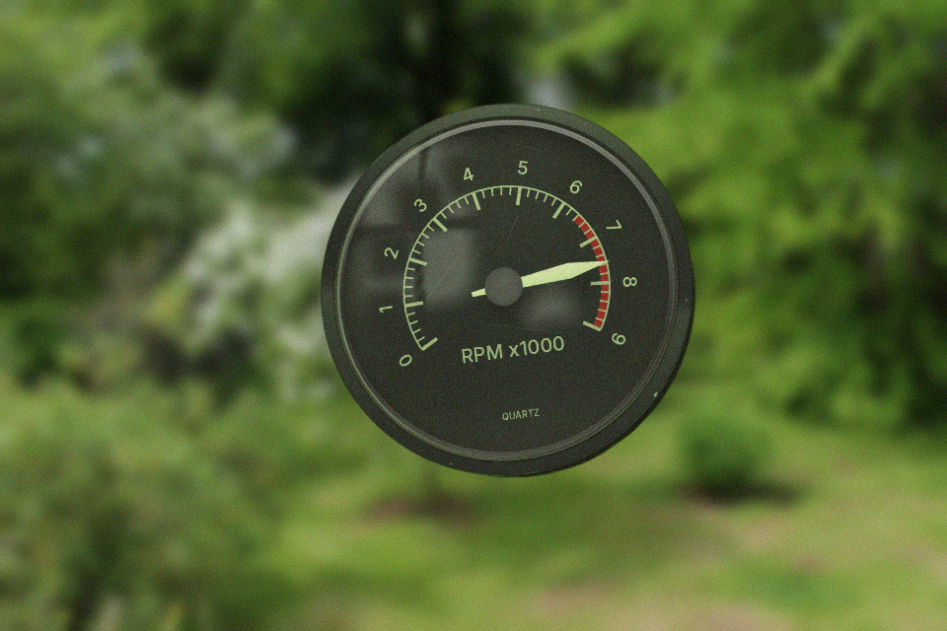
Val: 7600 rpm
